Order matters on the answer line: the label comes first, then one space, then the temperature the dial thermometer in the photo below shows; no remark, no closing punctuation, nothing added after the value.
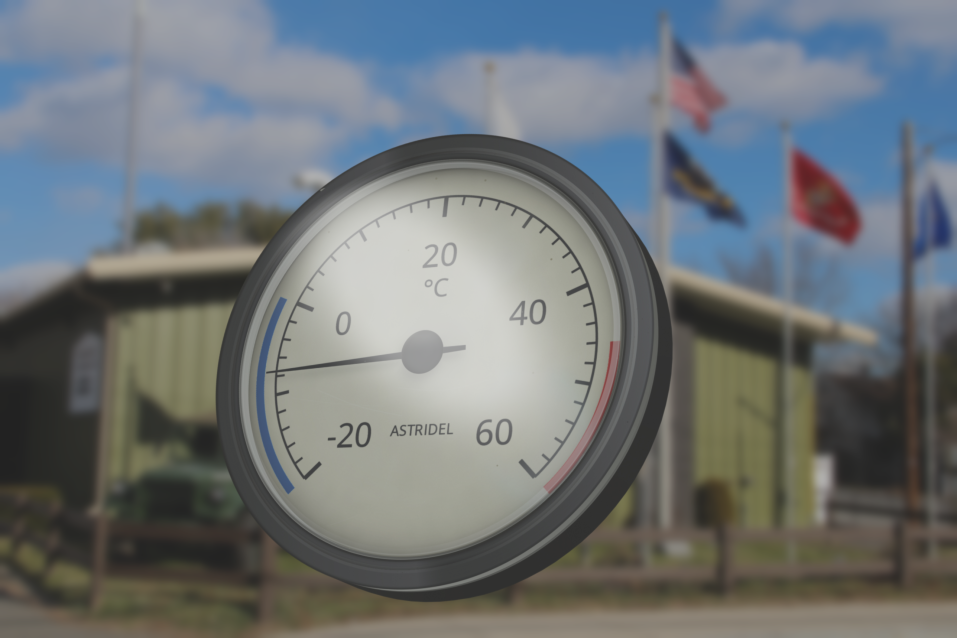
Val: -8 °C
